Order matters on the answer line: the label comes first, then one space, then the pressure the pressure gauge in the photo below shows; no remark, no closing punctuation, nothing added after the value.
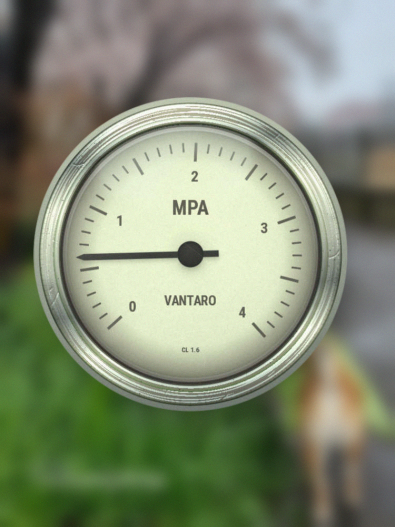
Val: 0.6 MPa
